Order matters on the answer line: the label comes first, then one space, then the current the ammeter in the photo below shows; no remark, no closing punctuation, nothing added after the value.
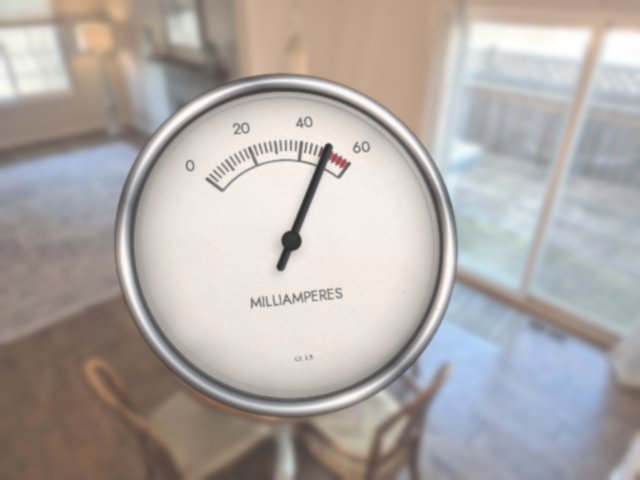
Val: 50 mA
